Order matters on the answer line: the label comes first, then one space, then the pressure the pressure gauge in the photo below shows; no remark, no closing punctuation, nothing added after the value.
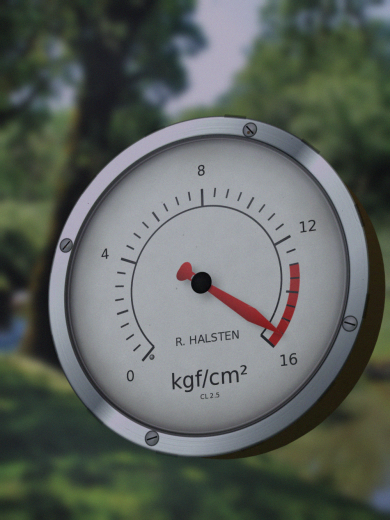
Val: 15.5 kg/cm²
